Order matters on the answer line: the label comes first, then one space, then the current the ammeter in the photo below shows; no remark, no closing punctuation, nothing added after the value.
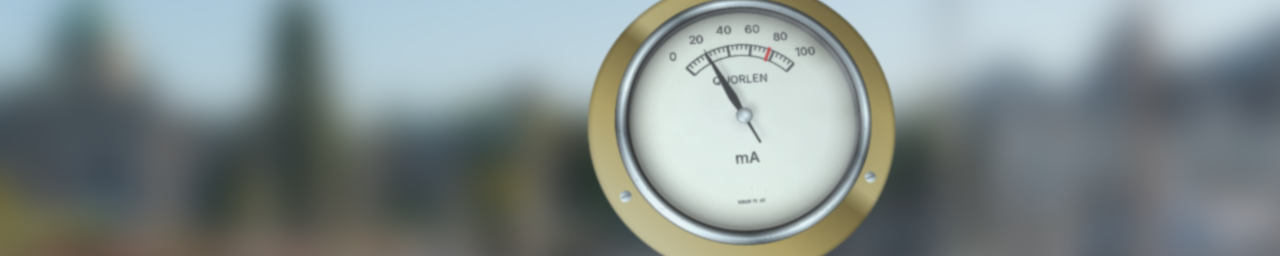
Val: 20 mA
